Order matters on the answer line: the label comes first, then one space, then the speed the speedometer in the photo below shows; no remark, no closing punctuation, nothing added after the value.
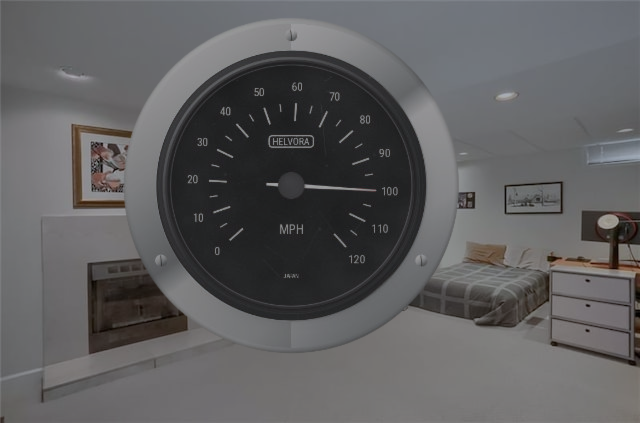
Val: 100 mph
